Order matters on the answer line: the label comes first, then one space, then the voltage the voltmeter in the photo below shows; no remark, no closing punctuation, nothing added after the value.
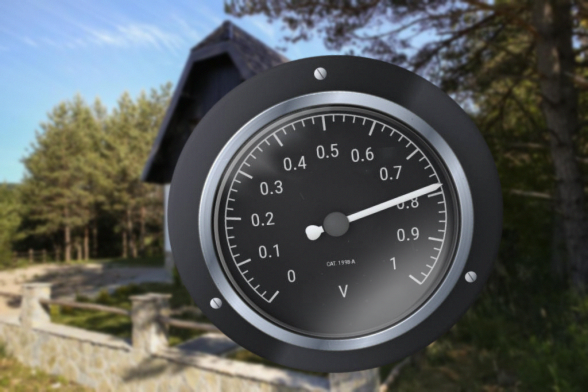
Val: 0.78 V
